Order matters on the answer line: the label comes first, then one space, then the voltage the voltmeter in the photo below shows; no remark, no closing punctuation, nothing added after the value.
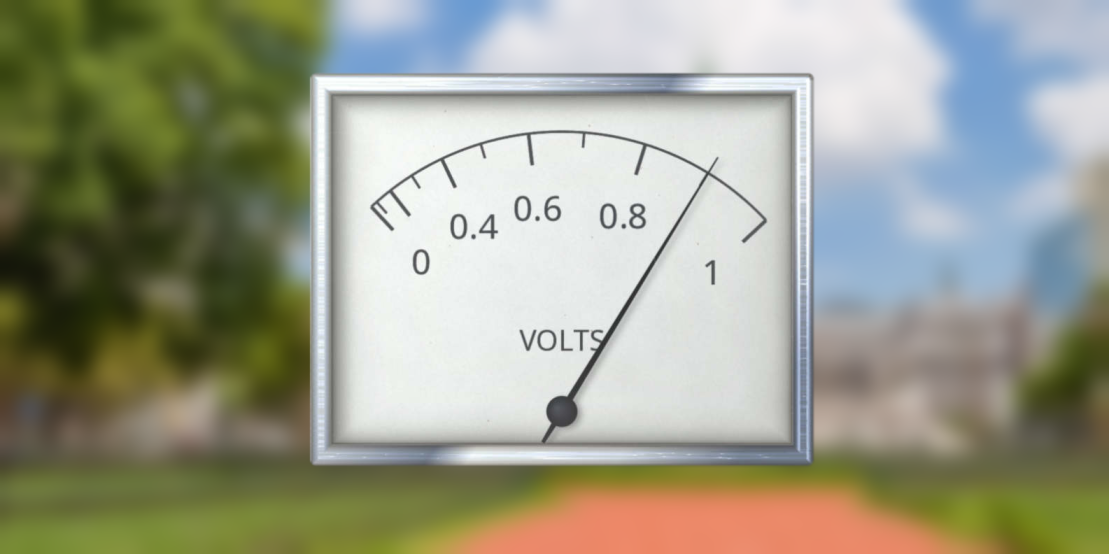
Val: 0.9 V
